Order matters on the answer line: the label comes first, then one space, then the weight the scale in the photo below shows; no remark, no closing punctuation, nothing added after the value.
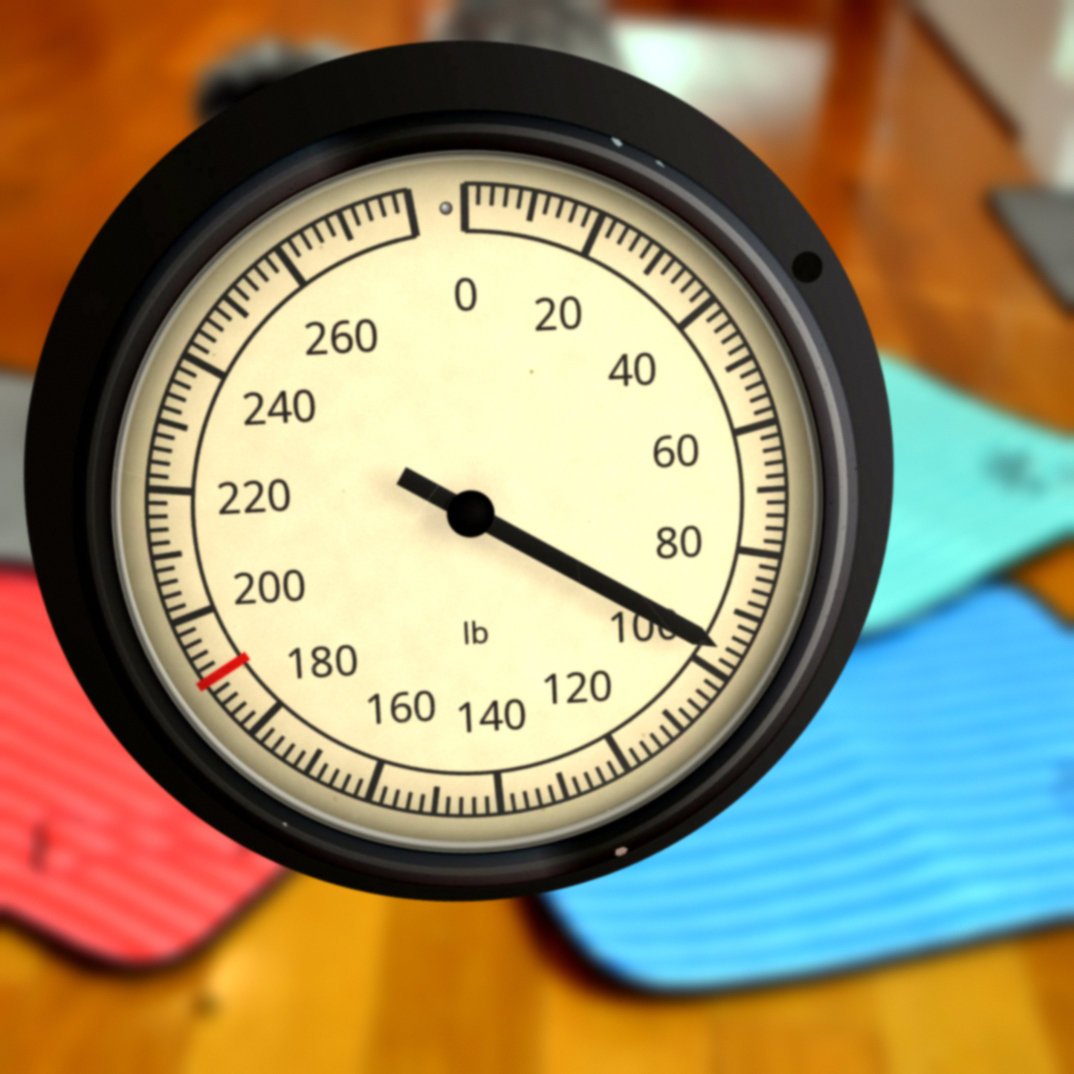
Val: 96 lb
